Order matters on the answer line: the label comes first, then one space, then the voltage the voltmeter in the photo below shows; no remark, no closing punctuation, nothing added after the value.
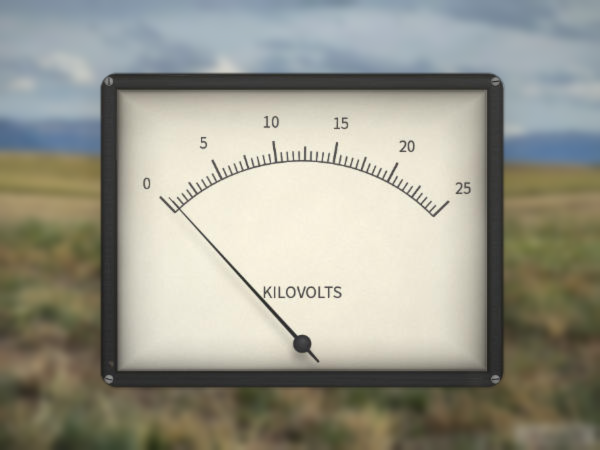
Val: 0.5 kV
